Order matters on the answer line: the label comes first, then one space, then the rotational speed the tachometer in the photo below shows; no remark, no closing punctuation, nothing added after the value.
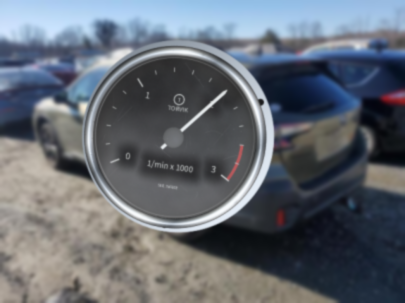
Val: 2000 rpm
